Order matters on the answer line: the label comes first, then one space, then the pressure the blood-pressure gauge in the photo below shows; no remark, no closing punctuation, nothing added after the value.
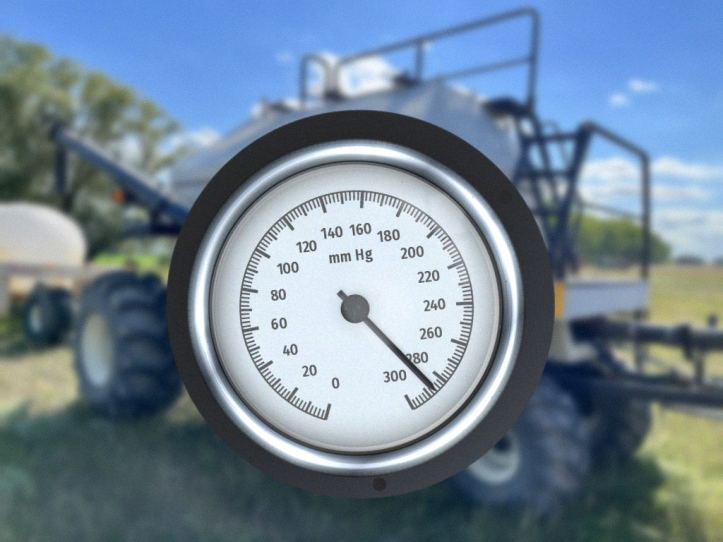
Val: 286 mmHg
